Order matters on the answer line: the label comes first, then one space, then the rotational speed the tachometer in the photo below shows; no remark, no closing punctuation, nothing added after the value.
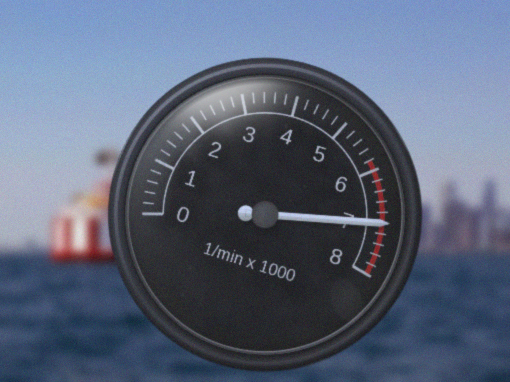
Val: 7000 rpm
